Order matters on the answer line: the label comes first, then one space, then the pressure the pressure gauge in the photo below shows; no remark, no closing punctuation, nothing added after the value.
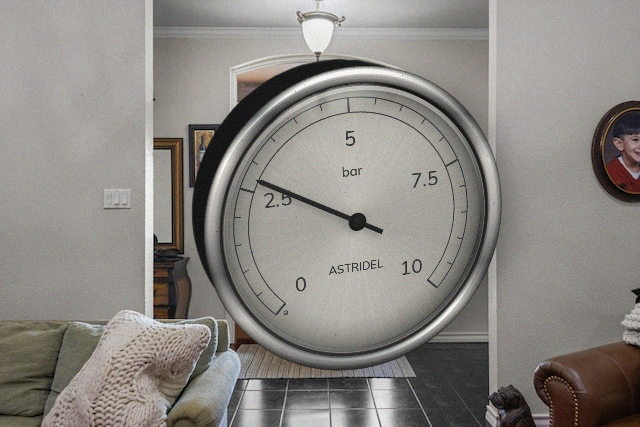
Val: 2.75 bar
